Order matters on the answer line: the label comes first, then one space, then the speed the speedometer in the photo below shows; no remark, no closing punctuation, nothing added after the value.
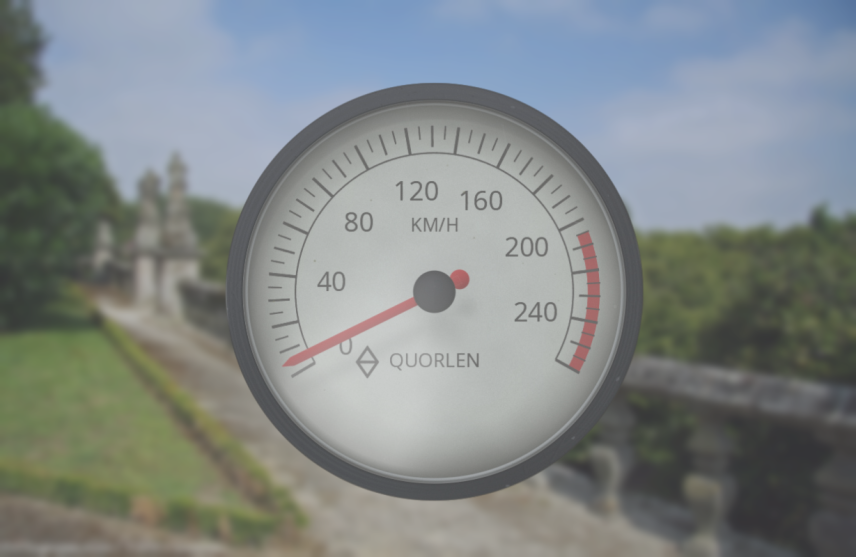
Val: 5 km/h
